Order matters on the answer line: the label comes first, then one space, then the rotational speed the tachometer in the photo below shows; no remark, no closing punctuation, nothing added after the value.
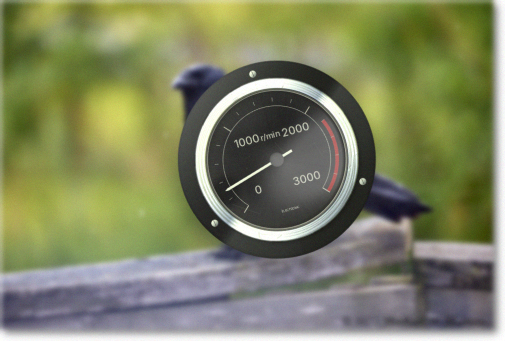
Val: 300 rpm
